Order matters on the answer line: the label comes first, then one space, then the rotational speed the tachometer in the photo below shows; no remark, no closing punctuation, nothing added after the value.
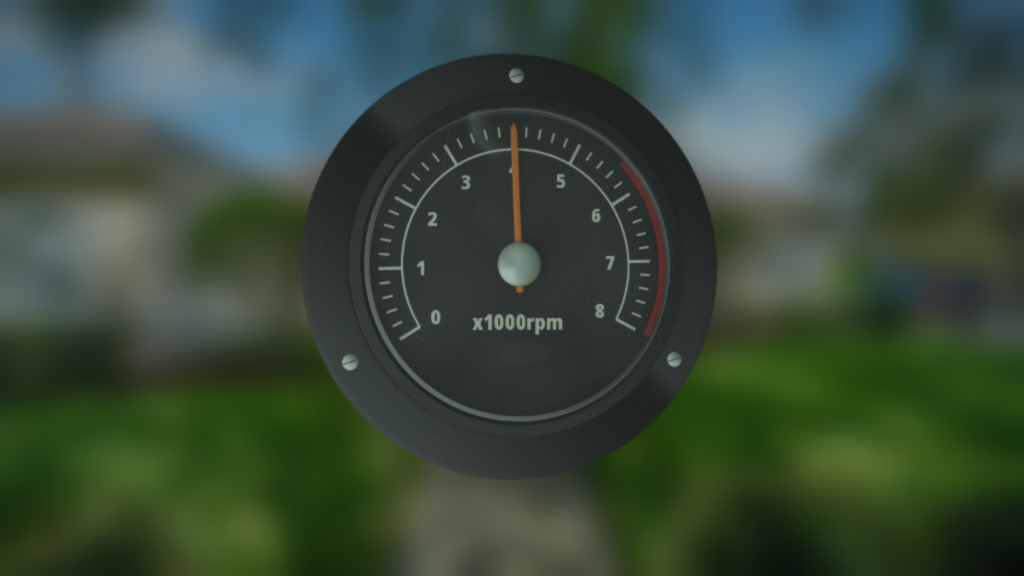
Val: 4000 rpm
